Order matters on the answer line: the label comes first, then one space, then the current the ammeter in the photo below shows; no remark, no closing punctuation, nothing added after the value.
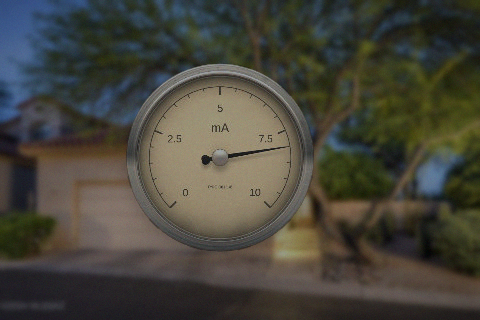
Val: 8 mA
